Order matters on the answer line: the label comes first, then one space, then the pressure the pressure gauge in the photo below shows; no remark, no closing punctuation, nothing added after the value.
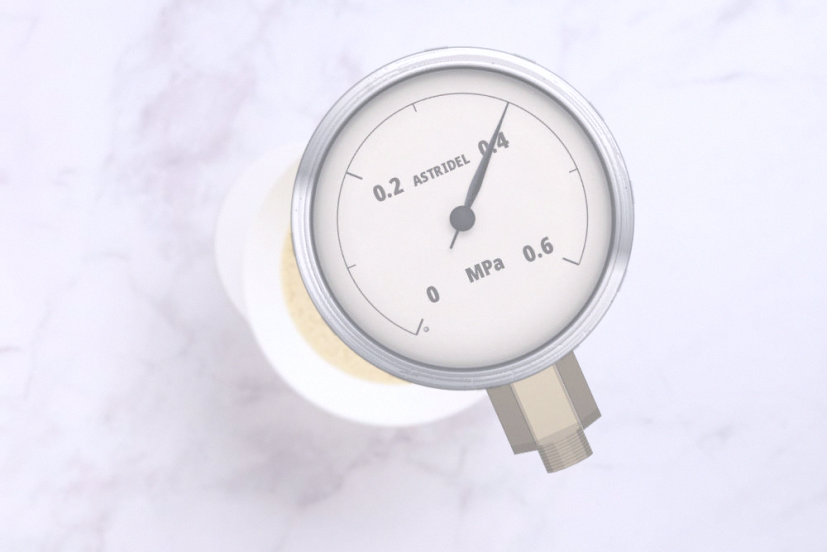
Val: 0.4 MPa
